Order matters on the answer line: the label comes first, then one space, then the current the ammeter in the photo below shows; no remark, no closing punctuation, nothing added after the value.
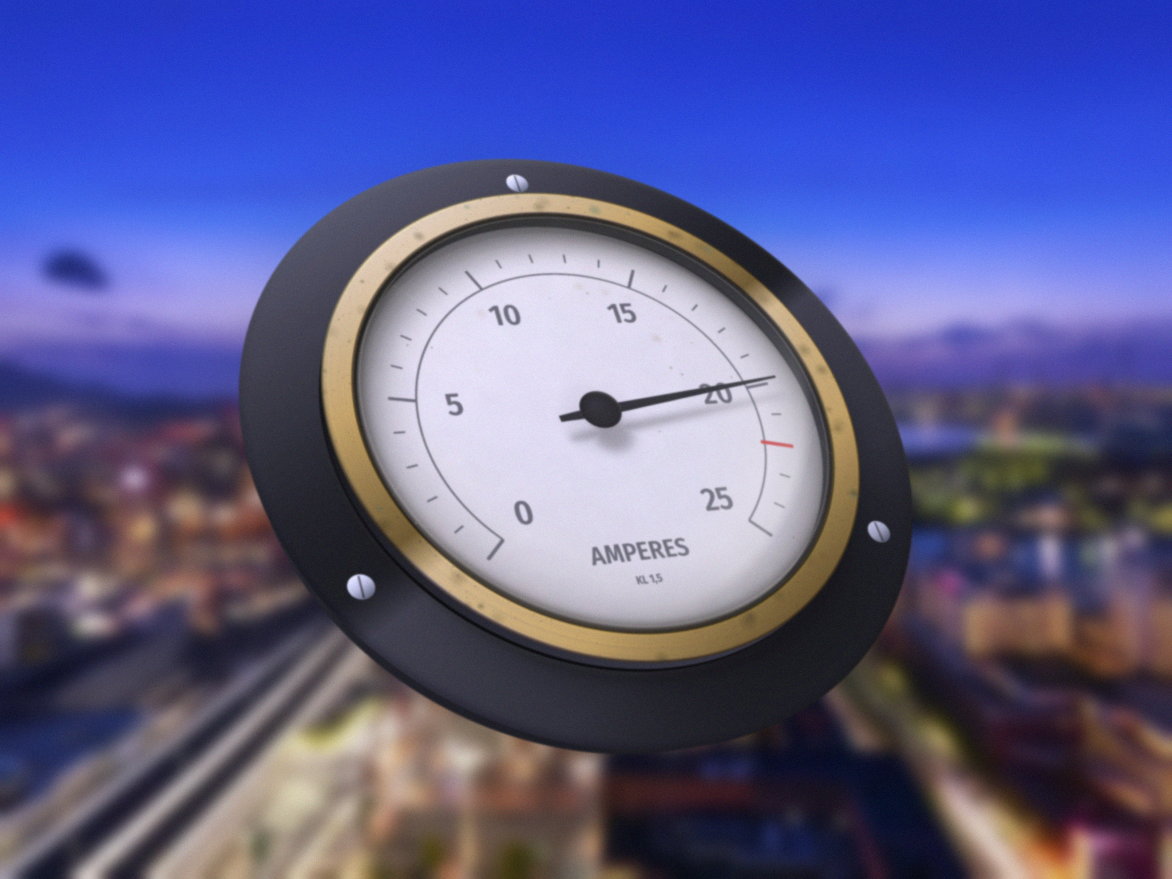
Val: 20 A
